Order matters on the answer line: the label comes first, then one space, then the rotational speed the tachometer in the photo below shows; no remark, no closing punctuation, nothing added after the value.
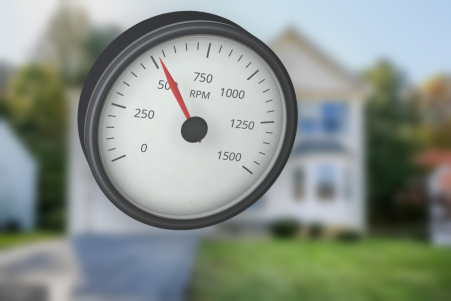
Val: 525 rpm
